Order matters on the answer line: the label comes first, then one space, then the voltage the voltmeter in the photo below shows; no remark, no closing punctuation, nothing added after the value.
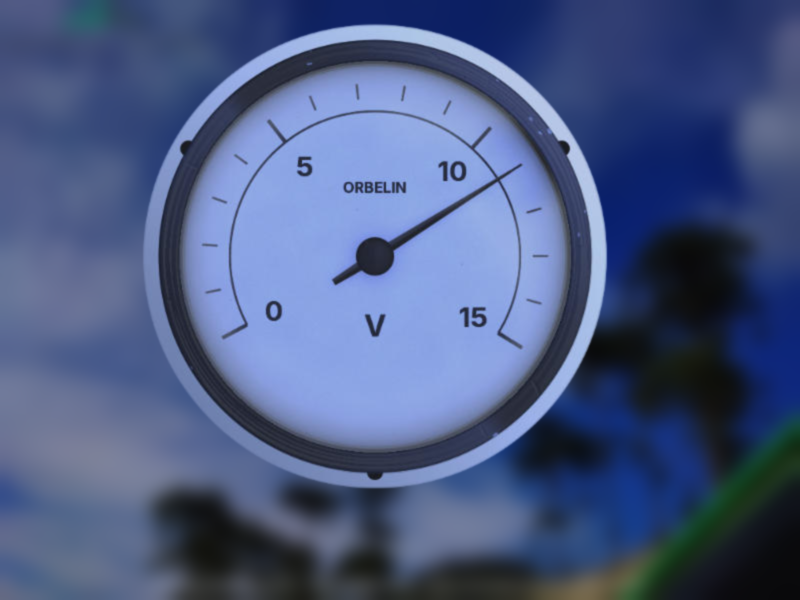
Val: 11 V
